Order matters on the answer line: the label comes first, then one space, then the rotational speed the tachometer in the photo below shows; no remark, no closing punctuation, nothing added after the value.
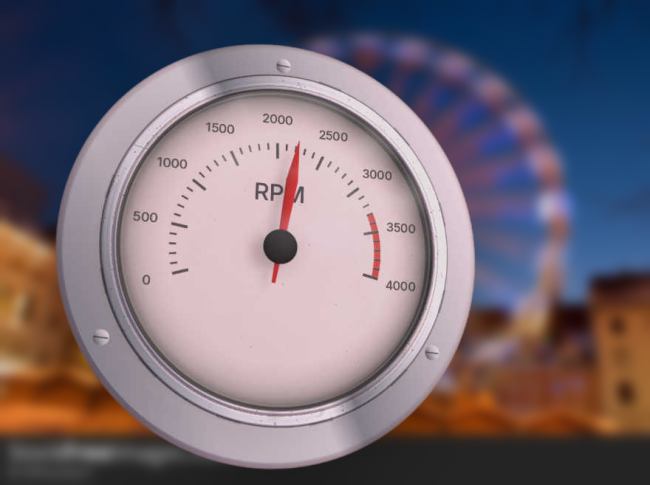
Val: 2200 rpm
